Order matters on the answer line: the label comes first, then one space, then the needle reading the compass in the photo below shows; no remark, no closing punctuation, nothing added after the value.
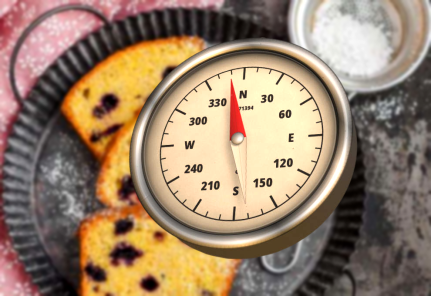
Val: 350 °
